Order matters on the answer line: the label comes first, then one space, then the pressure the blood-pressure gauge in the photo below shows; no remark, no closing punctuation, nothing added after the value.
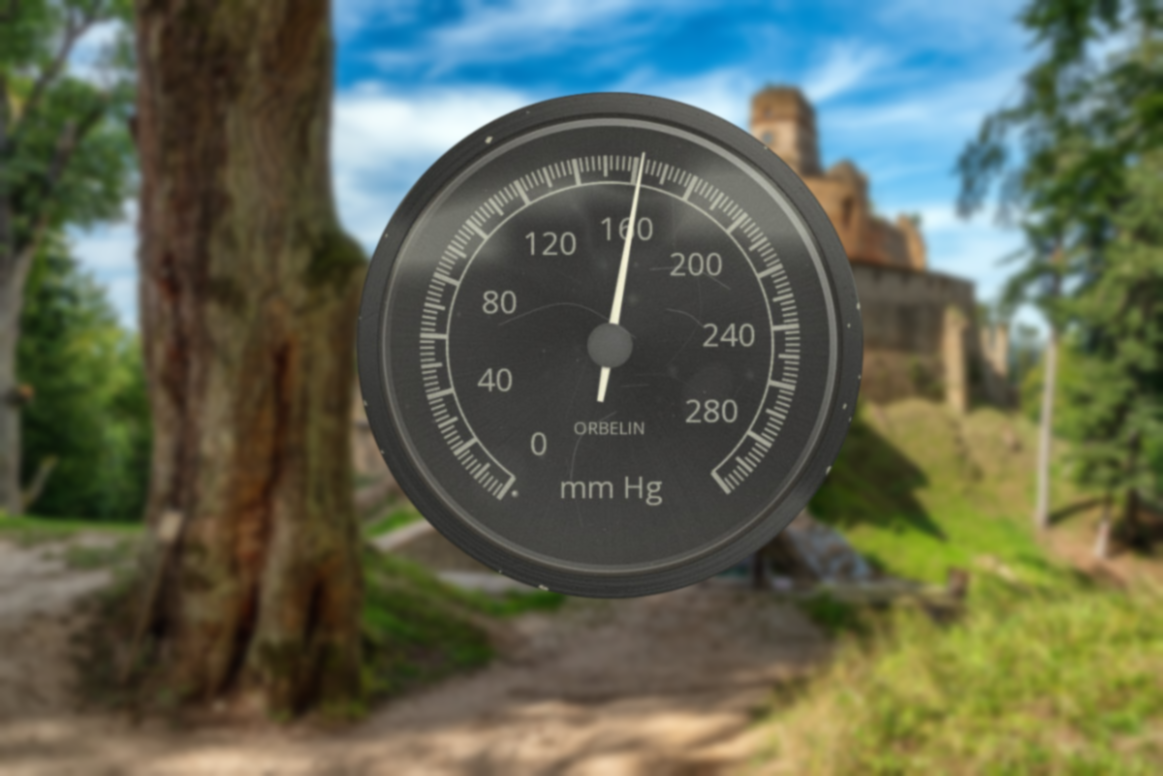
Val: 162 mmHg
